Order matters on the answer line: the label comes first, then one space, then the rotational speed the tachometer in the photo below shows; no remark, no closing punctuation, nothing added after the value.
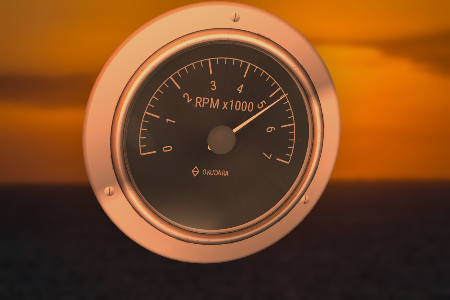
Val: 5200 rpm
